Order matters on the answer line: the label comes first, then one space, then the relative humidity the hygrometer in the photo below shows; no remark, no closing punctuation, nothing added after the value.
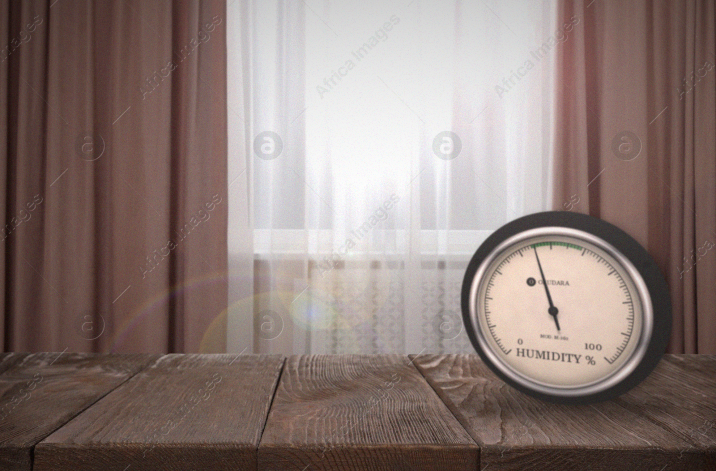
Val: 45 %
